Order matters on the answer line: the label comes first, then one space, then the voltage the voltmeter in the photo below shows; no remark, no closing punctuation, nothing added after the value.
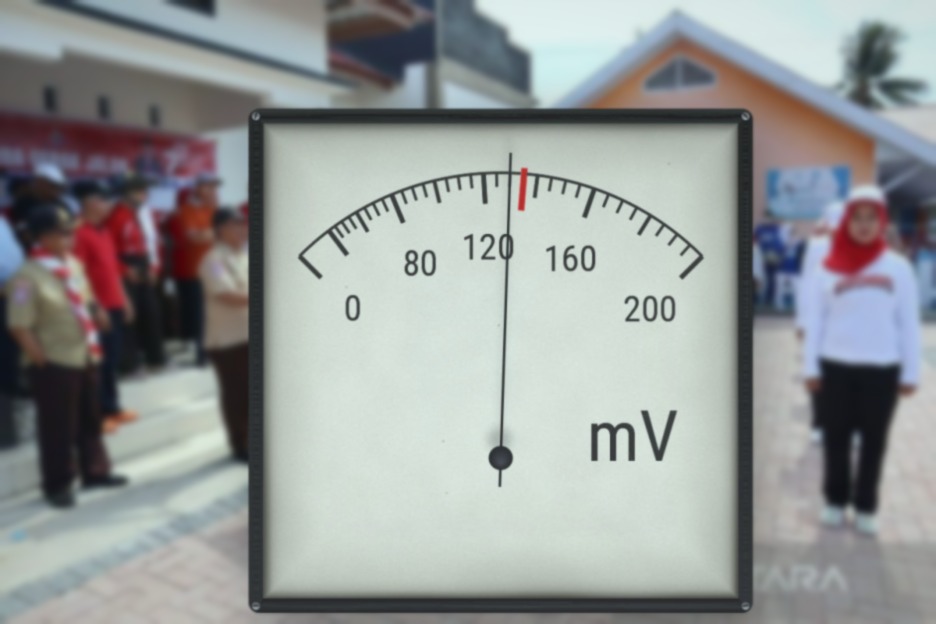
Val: 130 mV
